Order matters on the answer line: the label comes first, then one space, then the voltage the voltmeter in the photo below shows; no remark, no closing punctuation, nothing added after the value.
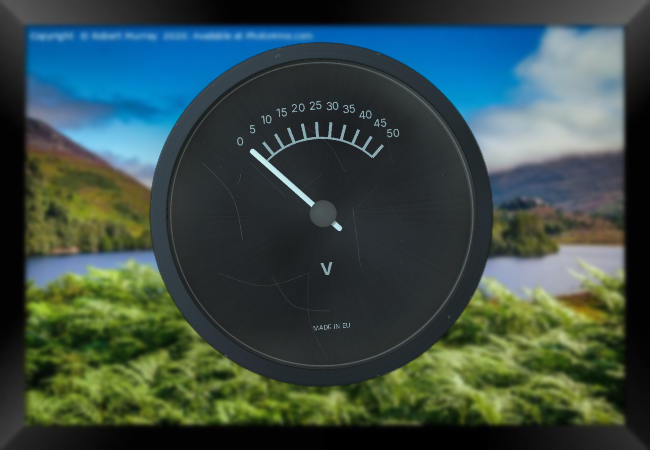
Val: 0 V
